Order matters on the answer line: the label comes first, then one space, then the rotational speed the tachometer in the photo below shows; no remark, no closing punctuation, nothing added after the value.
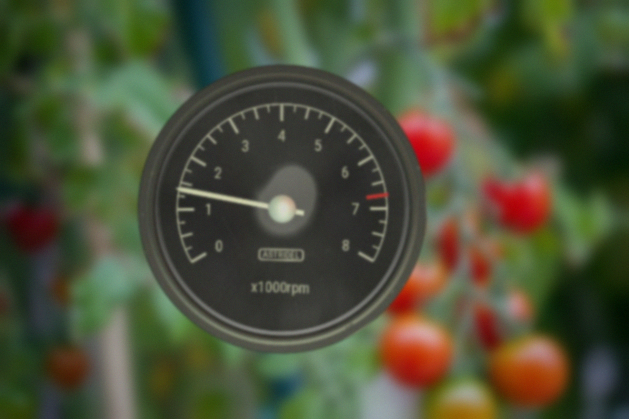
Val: 1375 rpm
